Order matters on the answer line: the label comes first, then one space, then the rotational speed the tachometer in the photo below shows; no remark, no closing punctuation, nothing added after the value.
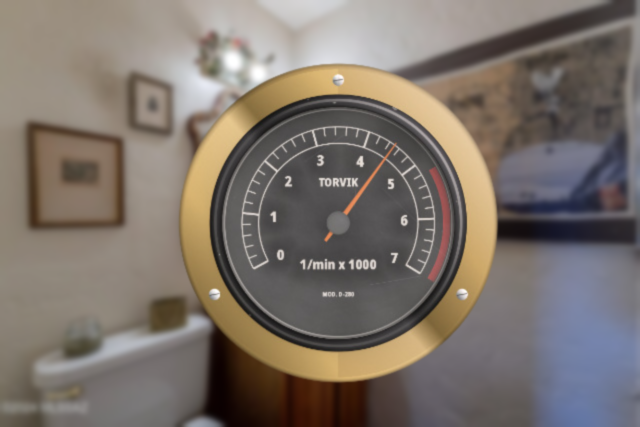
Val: 4500 rpm
